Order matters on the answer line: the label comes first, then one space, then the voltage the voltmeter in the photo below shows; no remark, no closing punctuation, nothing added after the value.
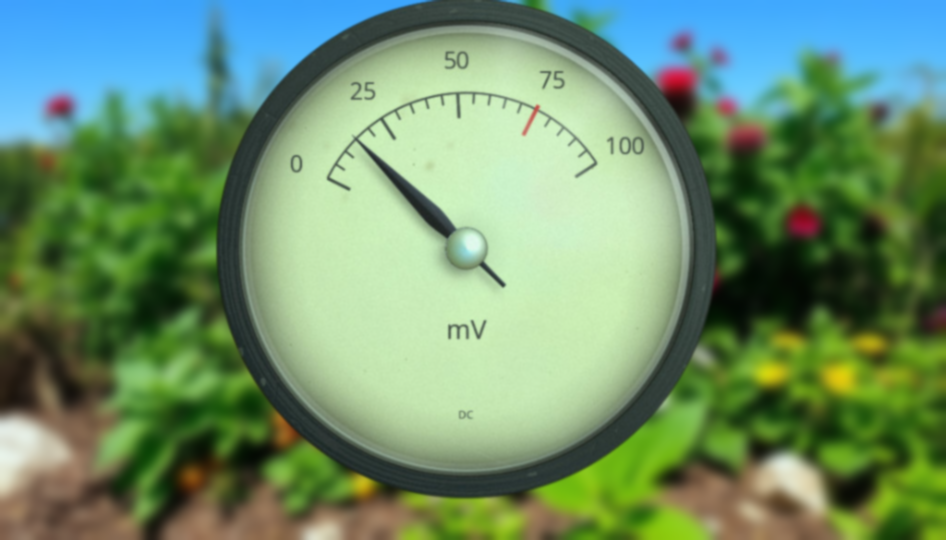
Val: 15 mV
